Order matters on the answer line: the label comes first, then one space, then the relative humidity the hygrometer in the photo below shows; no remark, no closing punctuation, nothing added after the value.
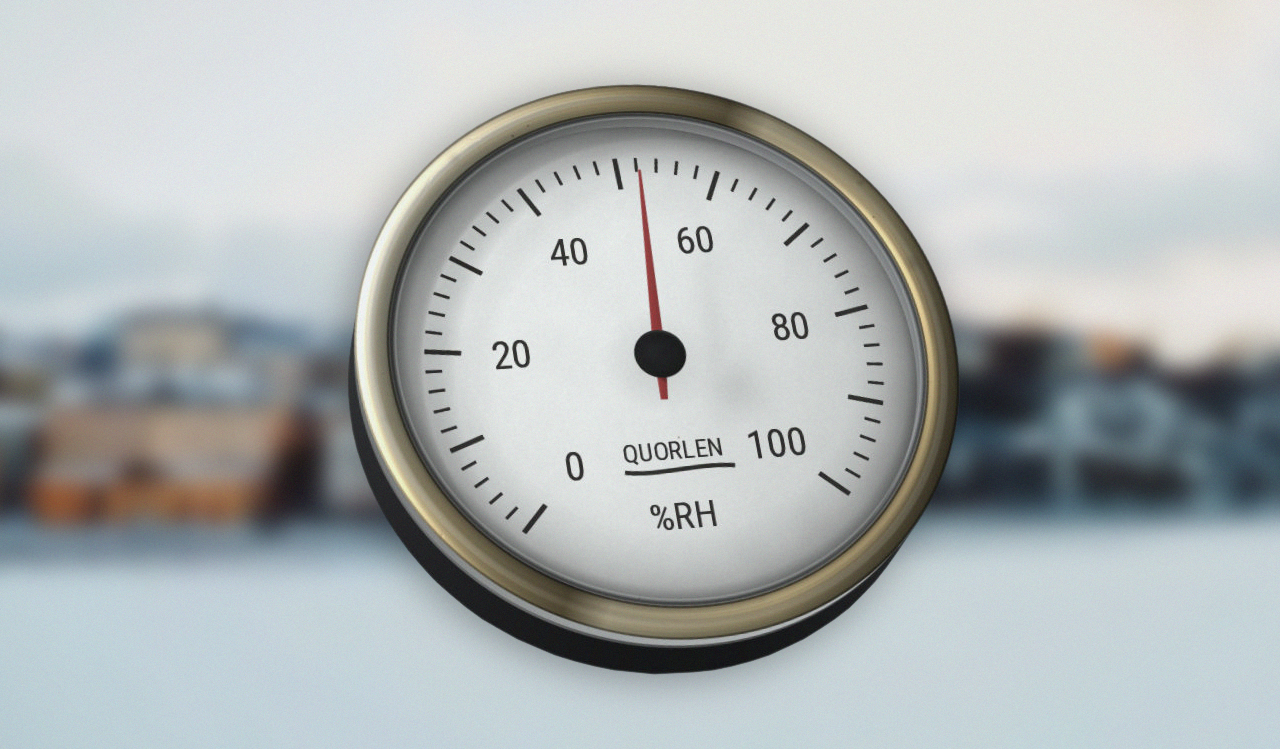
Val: 52 %
